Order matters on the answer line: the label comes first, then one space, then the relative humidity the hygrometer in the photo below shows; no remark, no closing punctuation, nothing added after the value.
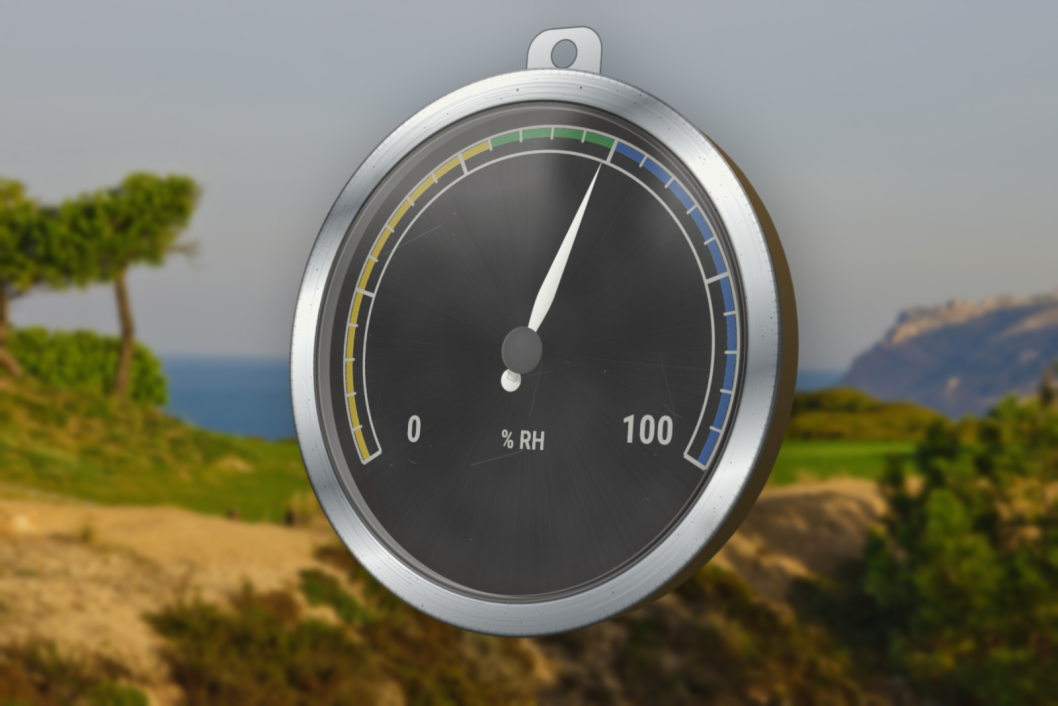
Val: 60 %
